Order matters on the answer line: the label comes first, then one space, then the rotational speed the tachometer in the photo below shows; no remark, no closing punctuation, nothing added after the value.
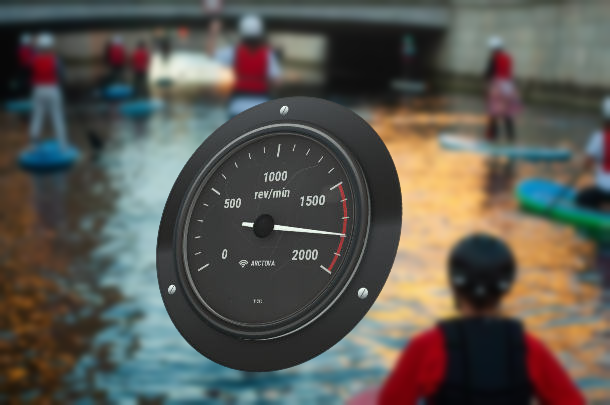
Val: 1800 rpm
